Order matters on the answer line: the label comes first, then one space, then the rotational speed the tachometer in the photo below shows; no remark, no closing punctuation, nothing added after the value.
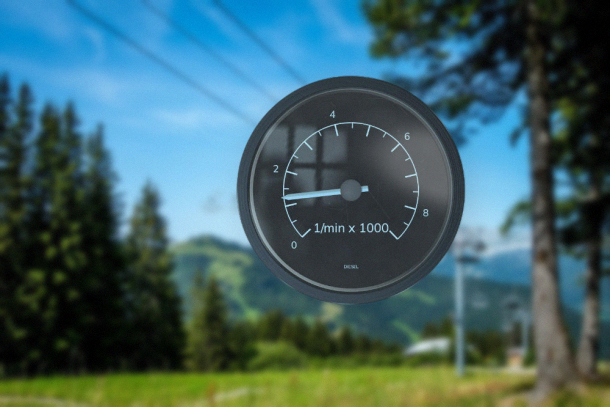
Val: 1250 rpm
